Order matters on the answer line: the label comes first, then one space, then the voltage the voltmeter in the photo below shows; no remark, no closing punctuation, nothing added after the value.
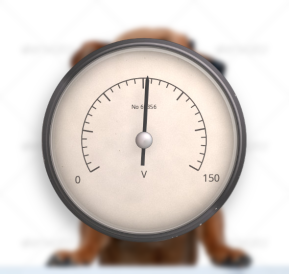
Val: 77.5 V
